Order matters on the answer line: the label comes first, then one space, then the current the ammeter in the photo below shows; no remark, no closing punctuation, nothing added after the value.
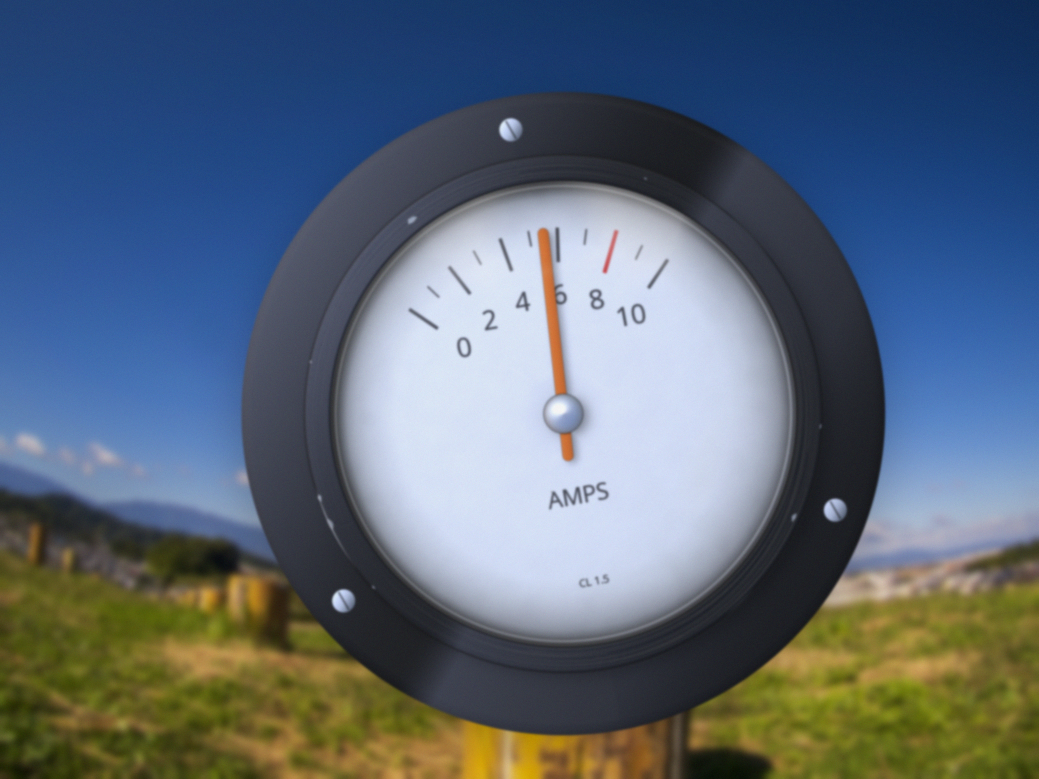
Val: 5.5 A
